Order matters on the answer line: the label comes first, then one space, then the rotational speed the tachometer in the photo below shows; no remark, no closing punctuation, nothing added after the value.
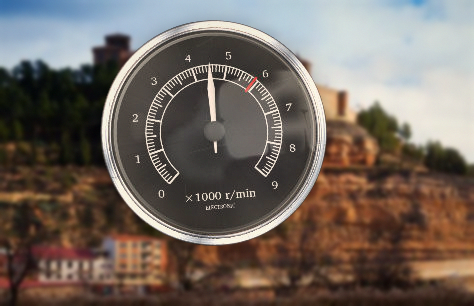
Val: 4500 rpm
